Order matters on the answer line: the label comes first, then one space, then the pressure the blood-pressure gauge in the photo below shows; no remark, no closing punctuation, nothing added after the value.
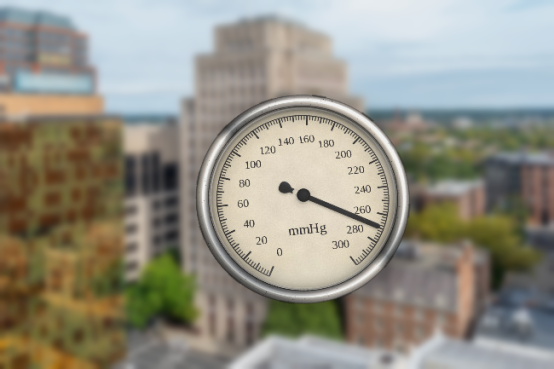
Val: 270 mmHg
